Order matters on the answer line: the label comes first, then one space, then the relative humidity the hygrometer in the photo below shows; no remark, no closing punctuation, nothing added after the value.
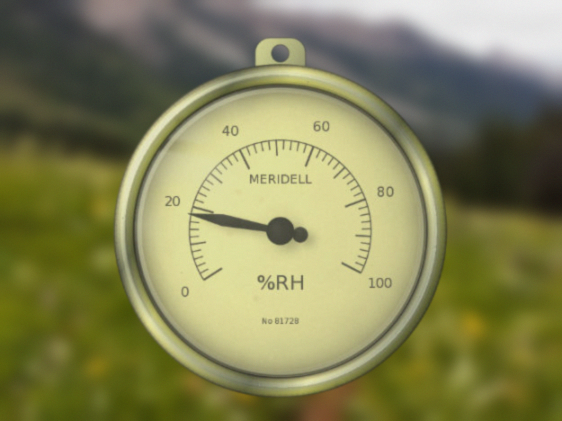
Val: 18 %
